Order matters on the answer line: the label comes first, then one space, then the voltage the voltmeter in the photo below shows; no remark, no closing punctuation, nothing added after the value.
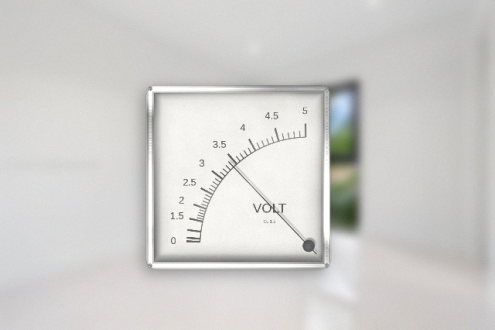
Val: 3.4 V
